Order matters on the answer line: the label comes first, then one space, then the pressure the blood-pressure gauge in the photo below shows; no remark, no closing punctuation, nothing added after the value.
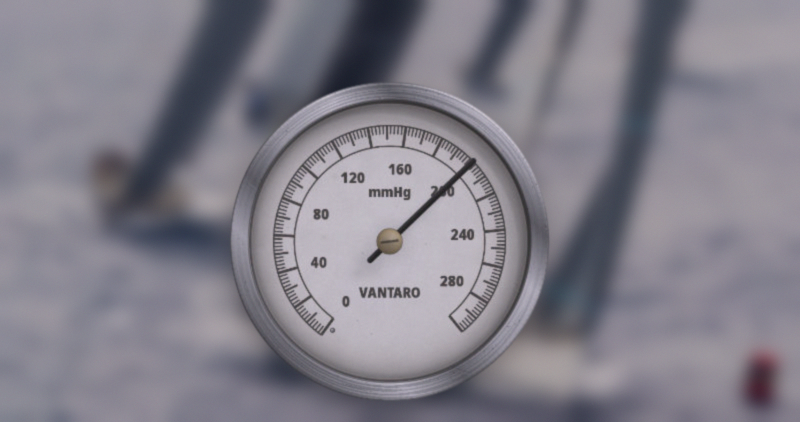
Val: 200 mmHg
